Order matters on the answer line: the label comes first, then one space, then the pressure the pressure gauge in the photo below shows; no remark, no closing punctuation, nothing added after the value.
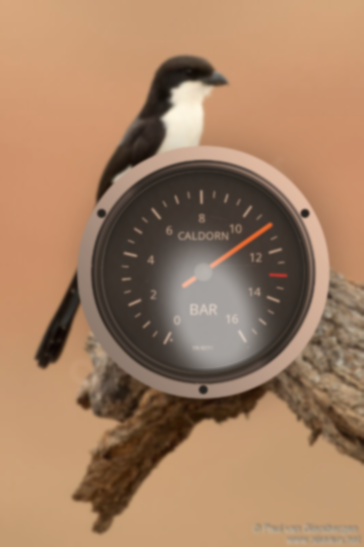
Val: 11 bar
